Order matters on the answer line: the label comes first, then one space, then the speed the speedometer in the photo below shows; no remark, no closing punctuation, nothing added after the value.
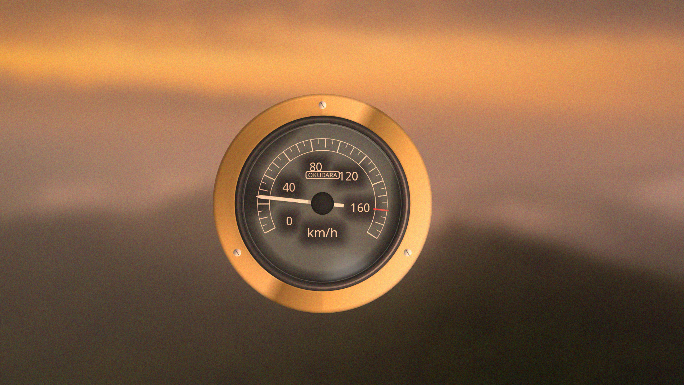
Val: 25 km/h
